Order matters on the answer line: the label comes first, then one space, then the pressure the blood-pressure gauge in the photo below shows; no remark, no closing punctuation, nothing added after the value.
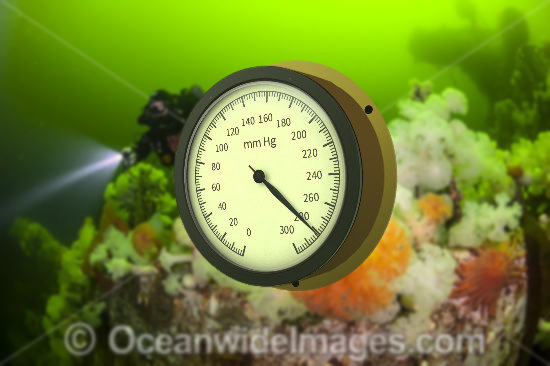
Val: 280 mmHg
